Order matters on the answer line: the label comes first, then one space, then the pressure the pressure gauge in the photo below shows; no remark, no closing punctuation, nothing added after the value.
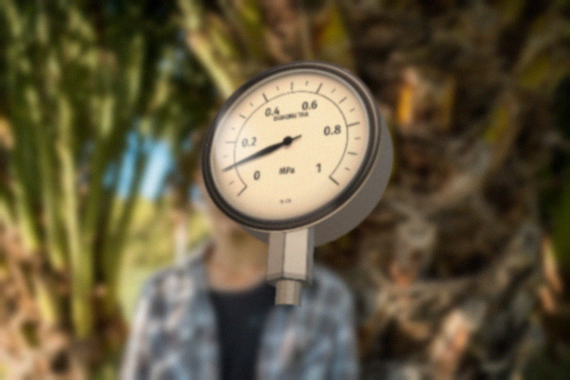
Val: 0.1 MPa
